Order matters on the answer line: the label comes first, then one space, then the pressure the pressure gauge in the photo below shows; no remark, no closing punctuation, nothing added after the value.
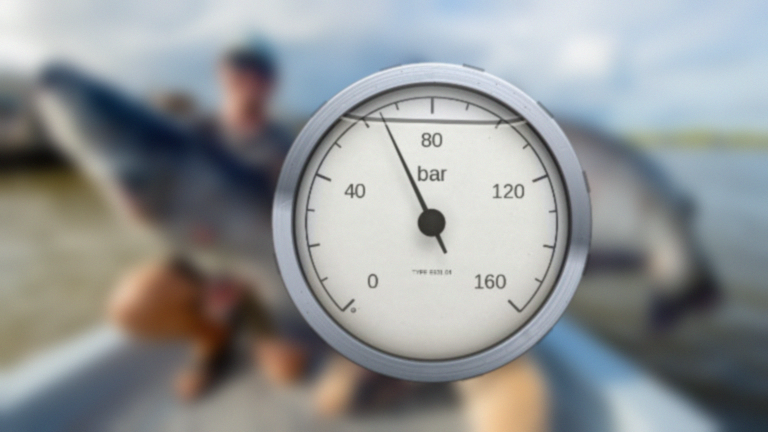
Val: 65 bar
